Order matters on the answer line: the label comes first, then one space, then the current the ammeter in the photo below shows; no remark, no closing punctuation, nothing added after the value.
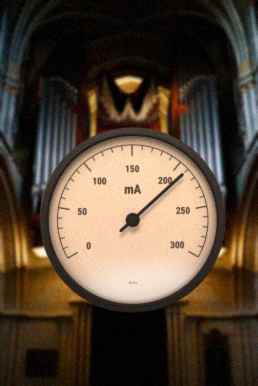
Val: 210 mA
